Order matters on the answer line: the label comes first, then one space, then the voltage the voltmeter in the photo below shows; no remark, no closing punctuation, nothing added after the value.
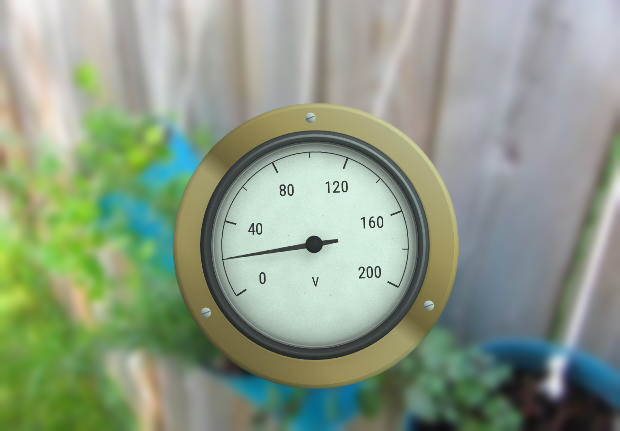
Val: 20 V
